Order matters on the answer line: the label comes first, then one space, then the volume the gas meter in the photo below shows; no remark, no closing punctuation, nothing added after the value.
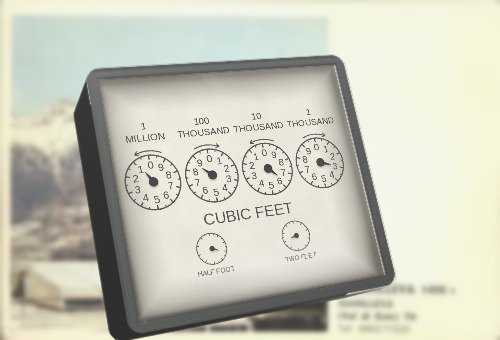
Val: 86300 ft³
